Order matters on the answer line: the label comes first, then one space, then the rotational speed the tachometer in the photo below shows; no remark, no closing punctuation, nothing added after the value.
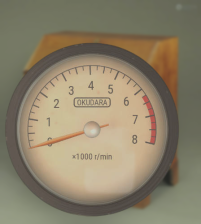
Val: 0 rpm
